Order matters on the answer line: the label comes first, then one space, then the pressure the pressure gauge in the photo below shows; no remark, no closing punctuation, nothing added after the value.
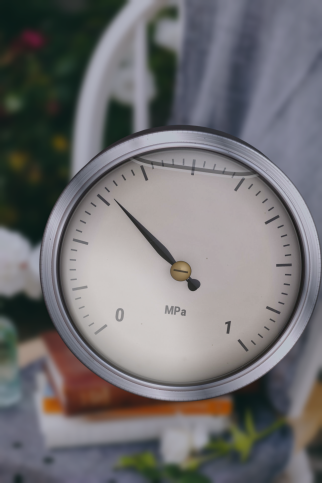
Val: 0.32 MPa
